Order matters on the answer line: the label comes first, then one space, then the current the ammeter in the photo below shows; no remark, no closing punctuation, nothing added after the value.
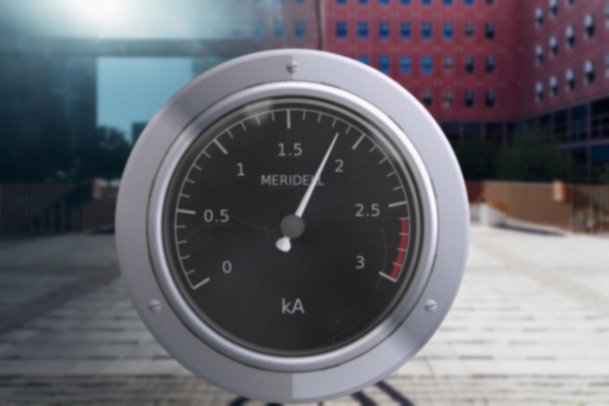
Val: 1.85 kA
